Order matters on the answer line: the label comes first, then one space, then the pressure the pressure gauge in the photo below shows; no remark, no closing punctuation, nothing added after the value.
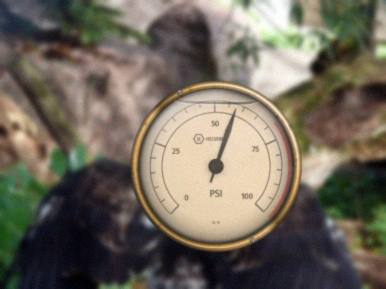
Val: 57.5 psi
